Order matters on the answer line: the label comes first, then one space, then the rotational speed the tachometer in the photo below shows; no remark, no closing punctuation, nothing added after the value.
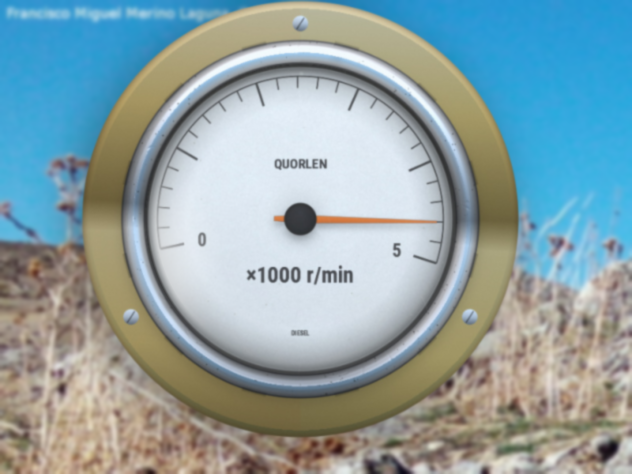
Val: 4600 rpm
